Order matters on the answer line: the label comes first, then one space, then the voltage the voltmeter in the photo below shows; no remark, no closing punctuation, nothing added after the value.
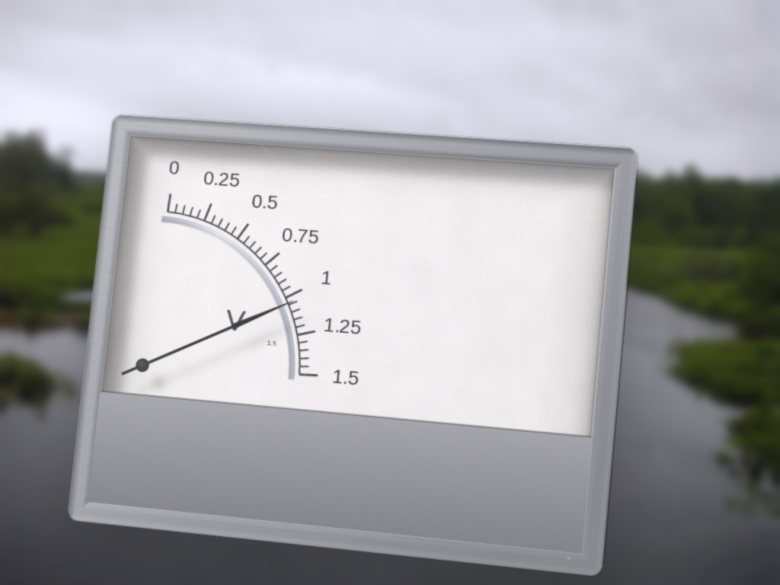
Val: 1.05 V
